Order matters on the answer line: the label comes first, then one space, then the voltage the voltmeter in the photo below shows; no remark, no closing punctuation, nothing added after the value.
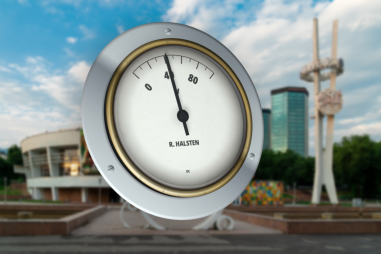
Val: 40 V
